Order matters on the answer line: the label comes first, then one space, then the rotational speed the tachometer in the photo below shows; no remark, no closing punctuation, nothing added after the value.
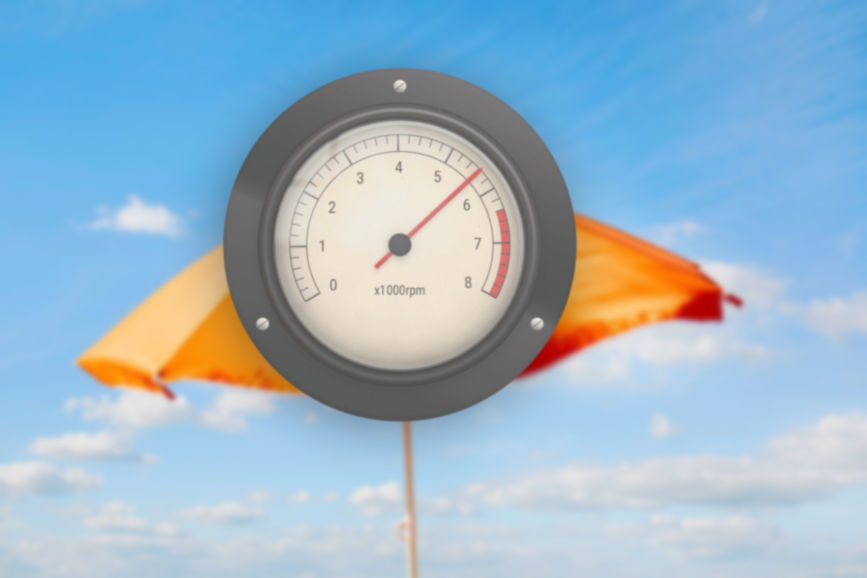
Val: 5600 rpm
